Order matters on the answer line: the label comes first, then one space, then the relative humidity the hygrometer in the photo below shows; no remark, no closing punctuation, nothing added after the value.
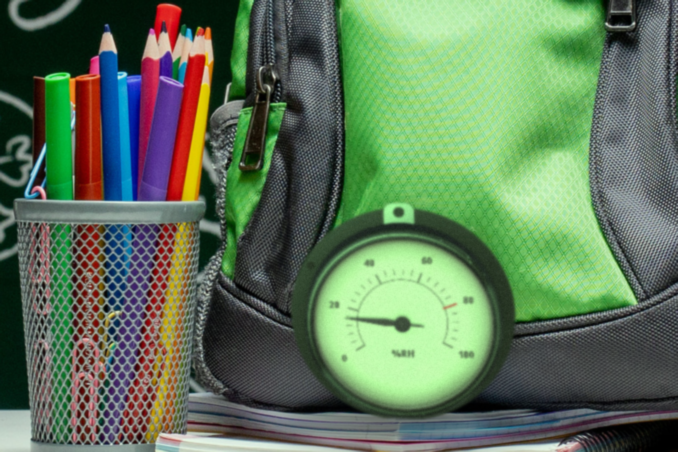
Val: 16 %
